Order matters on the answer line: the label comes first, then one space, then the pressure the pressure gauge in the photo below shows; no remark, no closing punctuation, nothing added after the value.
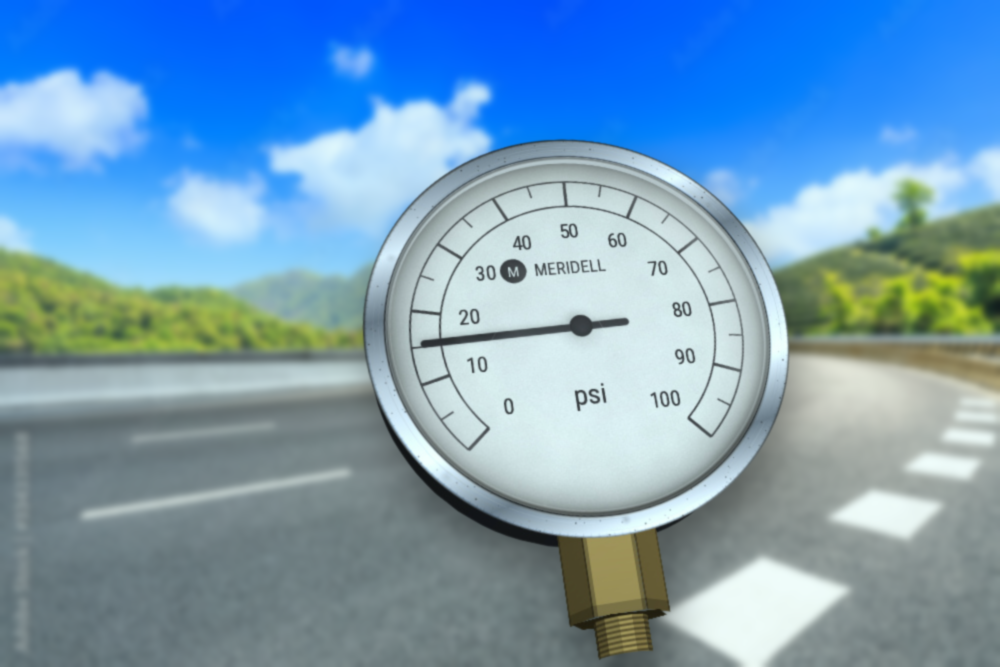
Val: 15 psi
